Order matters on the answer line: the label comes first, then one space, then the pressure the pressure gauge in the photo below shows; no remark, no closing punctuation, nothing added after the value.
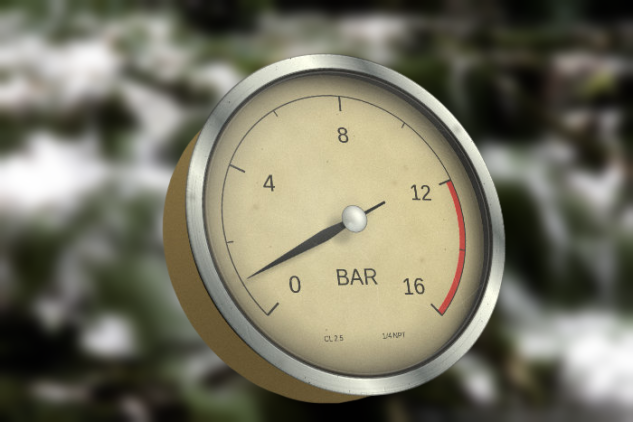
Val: 1 bar
